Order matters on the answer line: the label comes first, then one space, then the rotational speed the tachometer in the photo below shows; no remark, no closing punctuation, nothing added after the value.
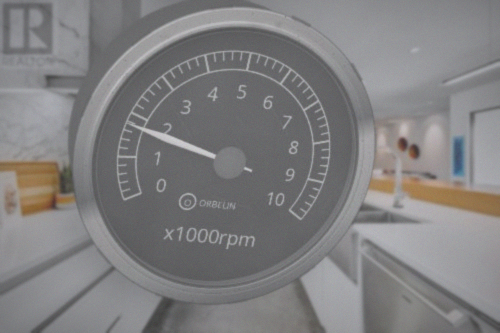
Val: 1800 rpm
